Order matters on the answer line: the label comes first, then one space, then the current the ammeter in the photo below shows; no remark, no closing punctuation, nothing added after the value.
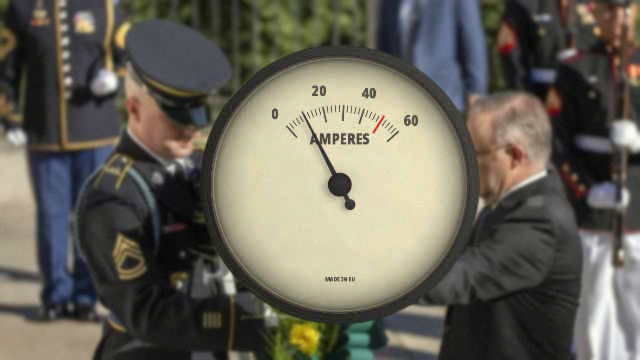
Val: 10 A
